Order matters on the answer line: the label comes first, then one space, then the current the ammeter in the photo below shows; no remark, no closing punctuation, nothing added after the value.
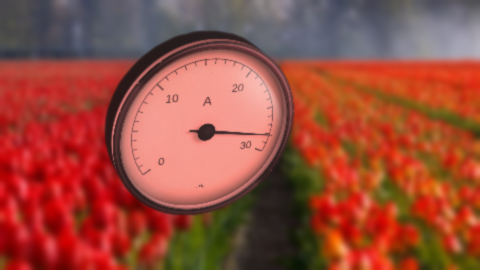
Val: 28 A
